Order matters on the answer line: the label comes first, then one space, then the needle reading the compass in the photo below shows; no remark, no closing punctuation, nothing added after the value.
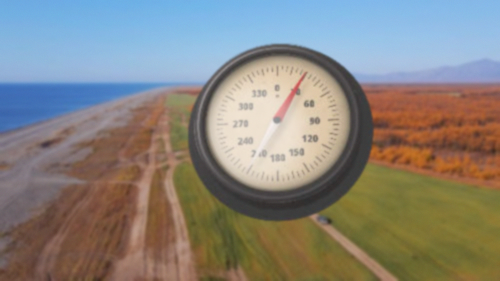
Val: 30 °
